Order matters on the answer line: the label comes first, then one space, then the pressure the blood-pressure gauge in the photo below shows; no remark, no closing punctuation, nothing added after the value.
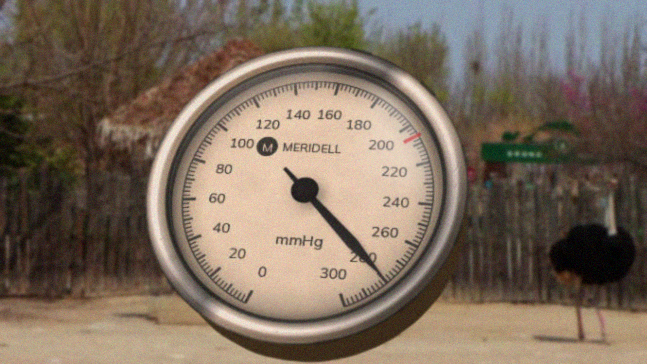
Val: 280 mmHg
